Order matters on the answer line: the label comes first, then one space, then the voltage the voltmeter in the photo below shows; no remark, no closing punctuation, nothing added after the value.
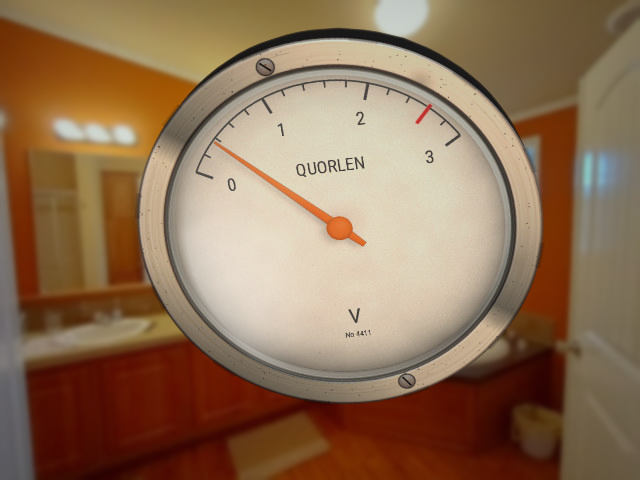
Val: 0.4 V
